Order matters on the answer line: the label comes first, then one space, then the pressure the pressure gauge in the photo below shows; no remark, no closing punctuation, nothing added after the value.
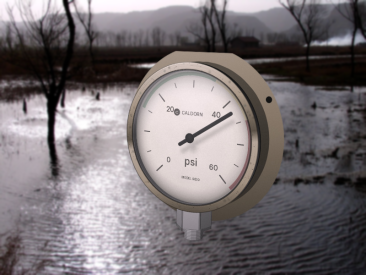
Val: 42.5 psi
